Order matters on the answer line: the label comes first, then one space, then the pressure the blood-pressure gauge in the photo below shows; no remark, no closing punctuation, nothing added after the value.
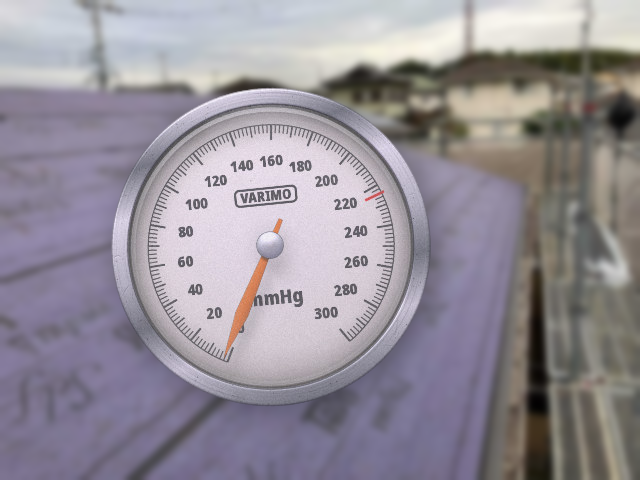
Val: 2 mmHg
